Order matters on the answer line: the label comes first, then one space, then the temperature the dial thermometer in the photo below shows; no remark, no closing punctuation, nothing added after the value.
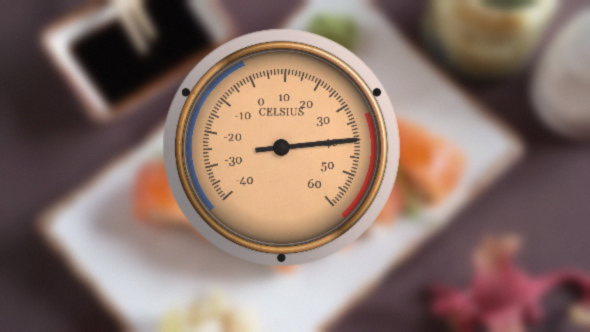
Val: 40 °C
